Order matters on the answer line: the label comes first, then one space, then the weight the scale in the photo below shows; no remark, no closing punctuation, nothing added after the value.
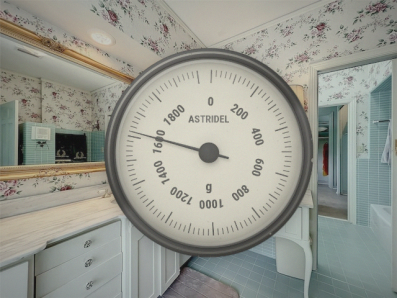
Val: 1620 g
